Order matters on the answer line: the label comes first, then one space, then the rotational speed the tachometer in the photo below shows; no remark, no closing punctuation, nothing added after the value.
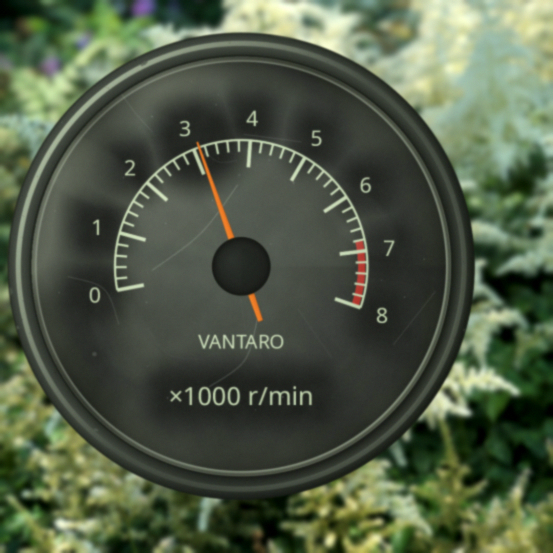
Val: 3100 rpm
